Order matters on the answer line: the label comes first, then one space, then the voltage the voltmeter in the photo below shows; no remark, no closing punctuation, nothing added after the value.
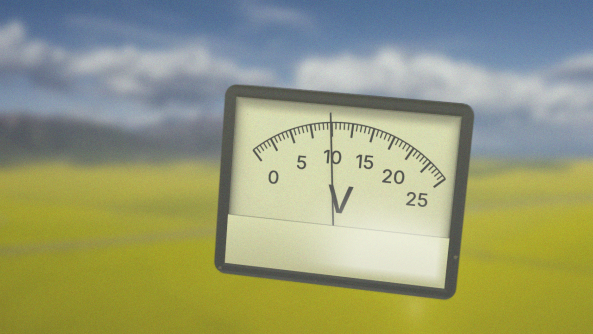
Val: 10 V
